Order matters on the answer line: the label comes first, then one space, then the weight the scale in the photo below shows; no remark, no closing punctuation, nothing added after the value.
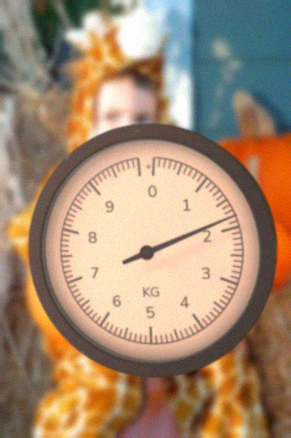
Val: 1.8 kg
